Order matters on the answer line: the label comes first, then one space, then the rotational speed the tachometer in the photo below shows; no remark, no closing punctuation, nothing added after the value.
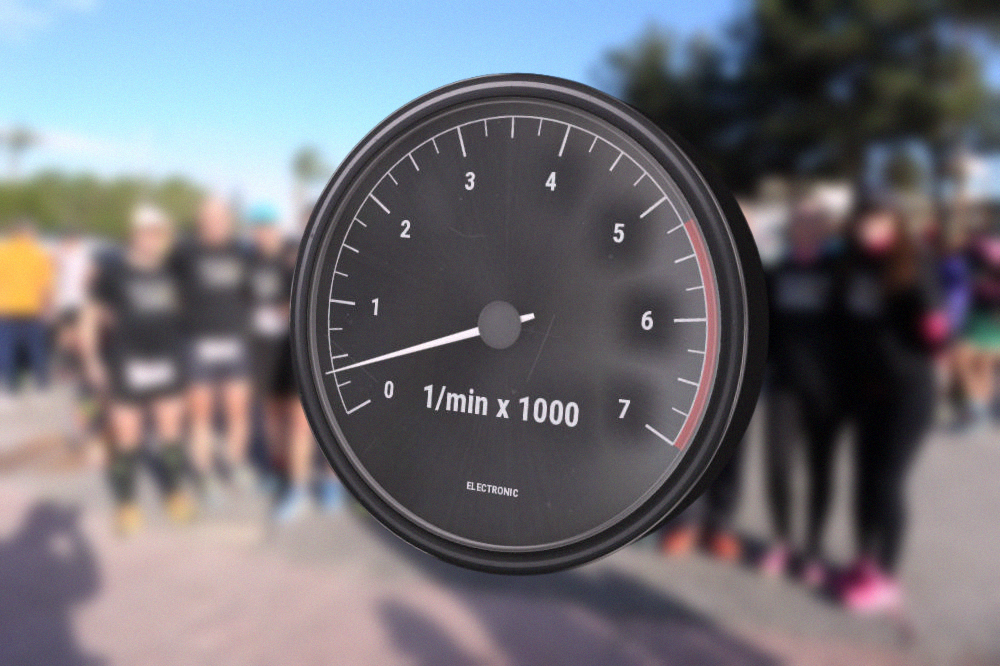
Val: 375 rpm
